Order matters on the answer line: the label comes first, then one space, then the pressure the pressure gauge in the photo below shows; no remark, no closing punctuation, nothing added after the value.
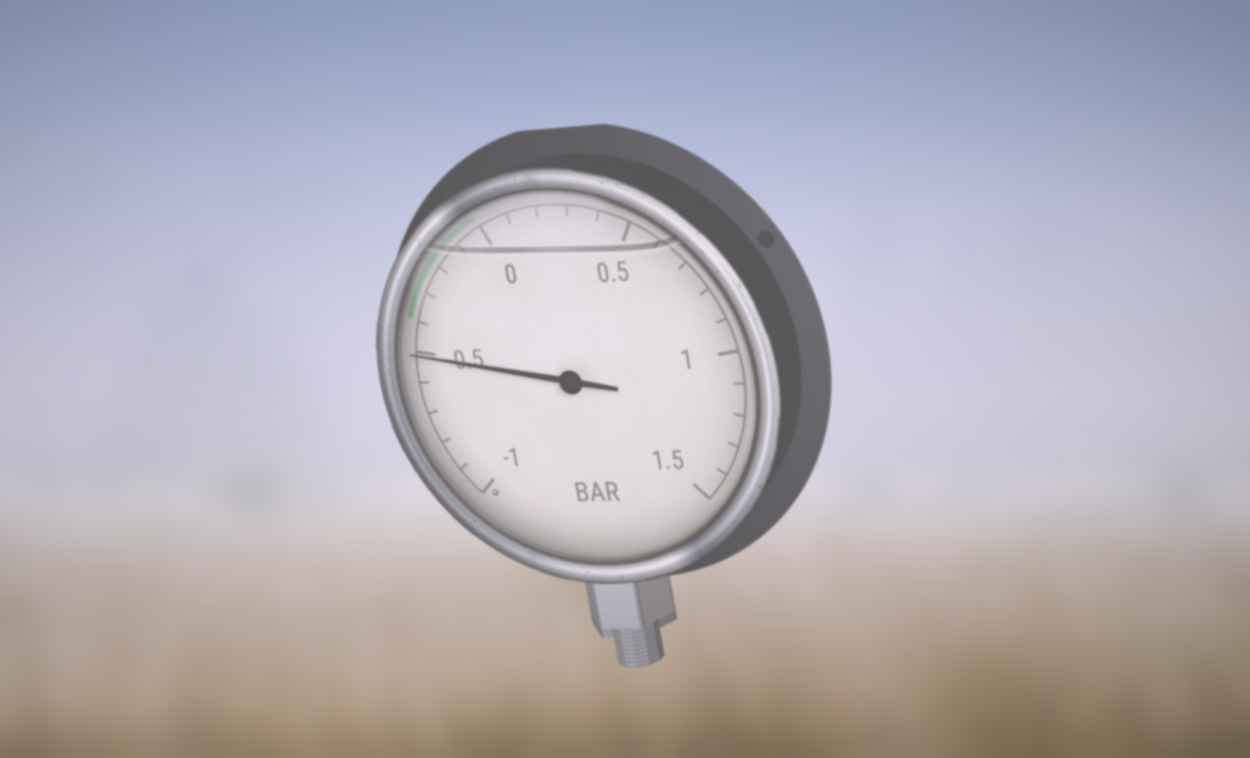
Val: -0.5 bar
